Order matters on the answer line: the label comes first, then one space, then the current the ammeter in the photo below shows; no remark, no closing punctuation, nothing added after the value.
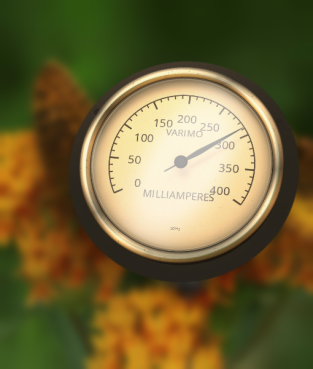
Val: 290 mA
